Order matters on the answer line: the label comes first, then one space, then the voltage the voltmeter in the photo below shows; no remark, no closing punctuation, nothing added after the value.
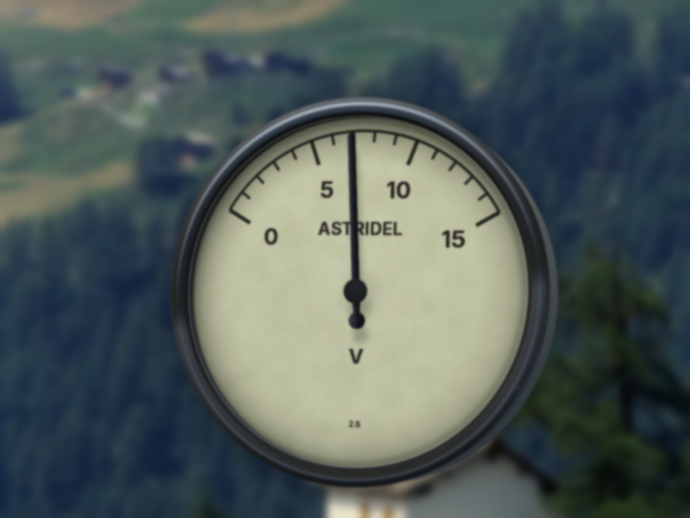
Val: 7 V
